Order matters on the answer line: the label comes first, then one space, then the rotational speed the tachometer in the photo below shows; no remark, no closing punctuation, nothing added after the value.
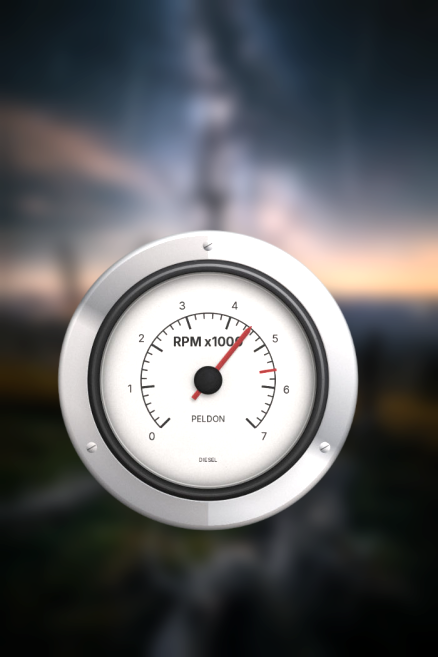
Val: 4500 rpm
